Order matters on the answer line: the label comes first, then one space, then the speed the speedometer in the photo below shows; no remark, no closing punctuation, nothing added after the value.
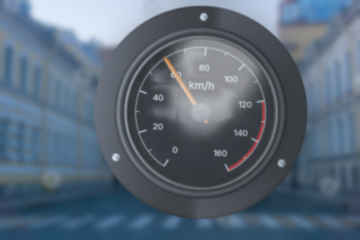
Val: 60 km/h
